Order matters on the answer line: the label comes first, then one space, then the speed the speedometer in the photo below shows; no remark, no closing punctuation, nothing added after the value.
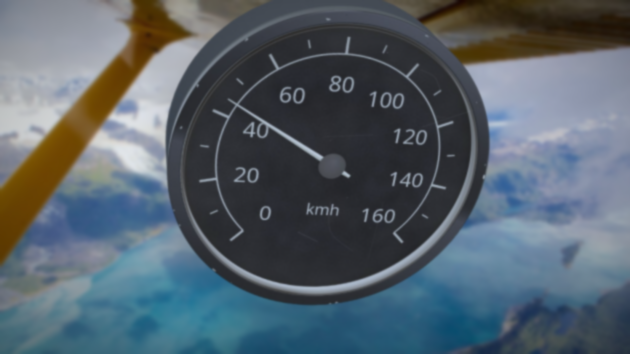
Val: 45 km/h
